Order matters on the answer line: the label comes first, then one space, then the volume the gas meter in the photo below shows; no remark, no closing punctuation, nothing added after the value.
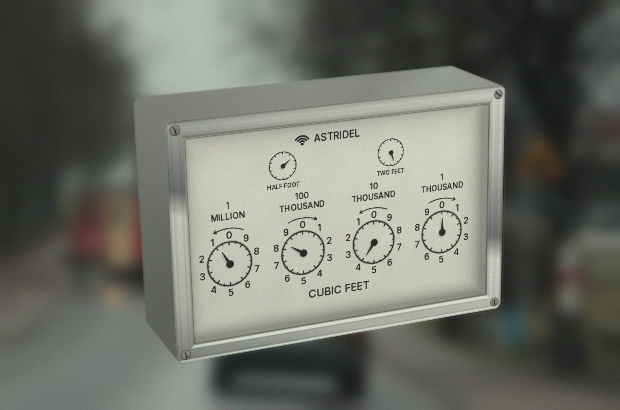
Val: 84000 ft³
